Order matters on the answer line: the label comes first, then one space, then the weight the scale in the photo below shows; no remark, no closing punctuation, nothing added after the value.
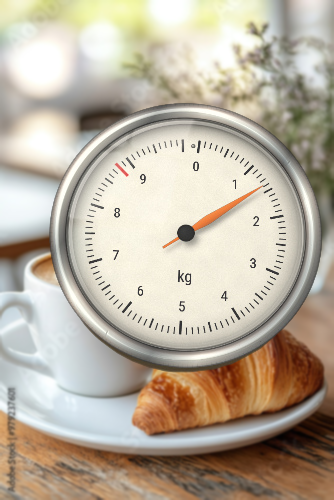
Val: 1.4 kg
